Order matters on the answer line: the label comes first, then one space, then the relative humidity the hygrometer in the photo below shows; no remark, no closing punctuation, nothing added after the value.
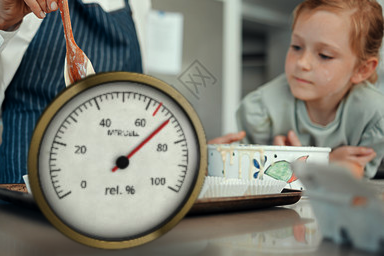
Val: 70 %
